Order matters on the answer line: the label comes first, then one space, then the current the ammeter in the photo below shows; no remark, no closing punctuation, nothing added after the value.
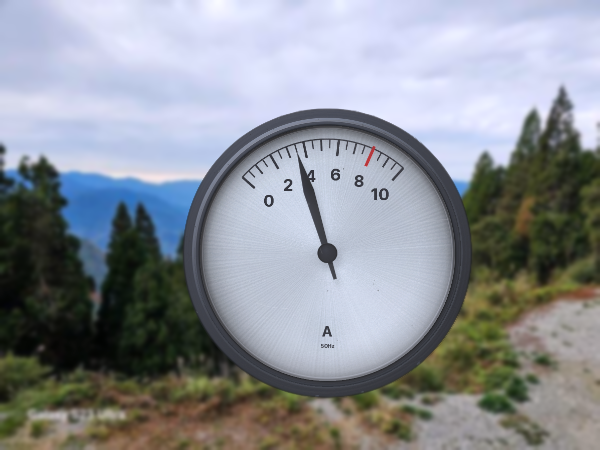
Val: 3.5 A
